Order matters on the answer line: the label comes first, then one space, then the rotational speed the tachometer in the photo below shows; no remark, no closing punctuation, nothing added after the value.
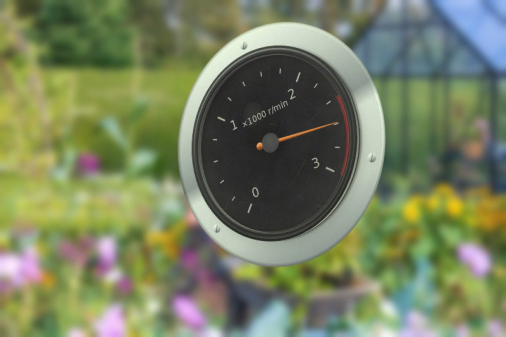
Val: 2600 rpm
